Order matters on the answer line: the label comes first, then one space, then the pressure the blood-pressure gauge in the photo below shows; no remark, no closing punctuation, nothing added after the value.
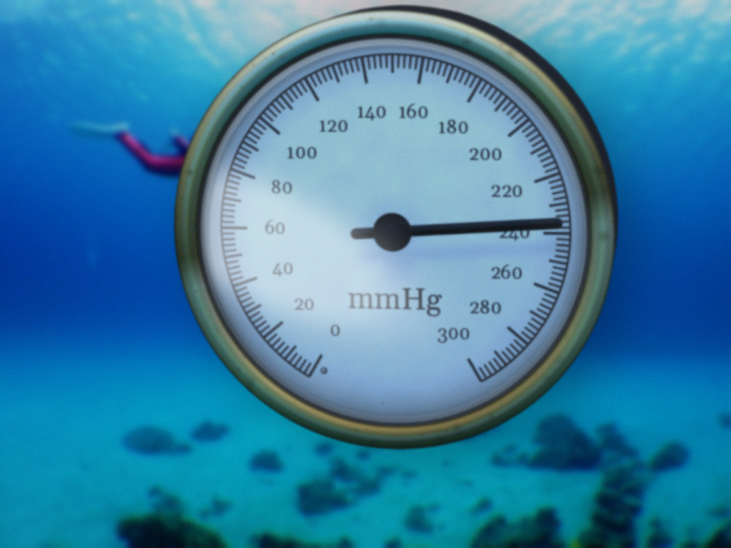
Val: 236 mmHg
